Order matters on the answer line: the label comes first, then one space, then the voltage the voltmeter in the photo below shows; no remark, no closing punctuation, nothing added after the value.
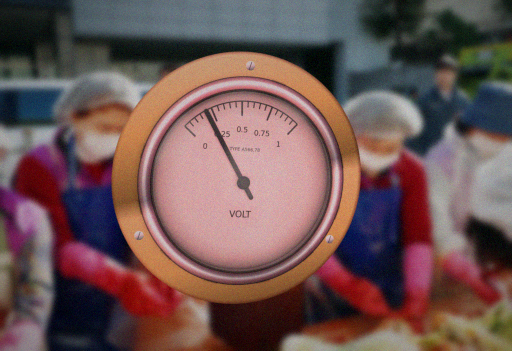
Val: 0.2 V
